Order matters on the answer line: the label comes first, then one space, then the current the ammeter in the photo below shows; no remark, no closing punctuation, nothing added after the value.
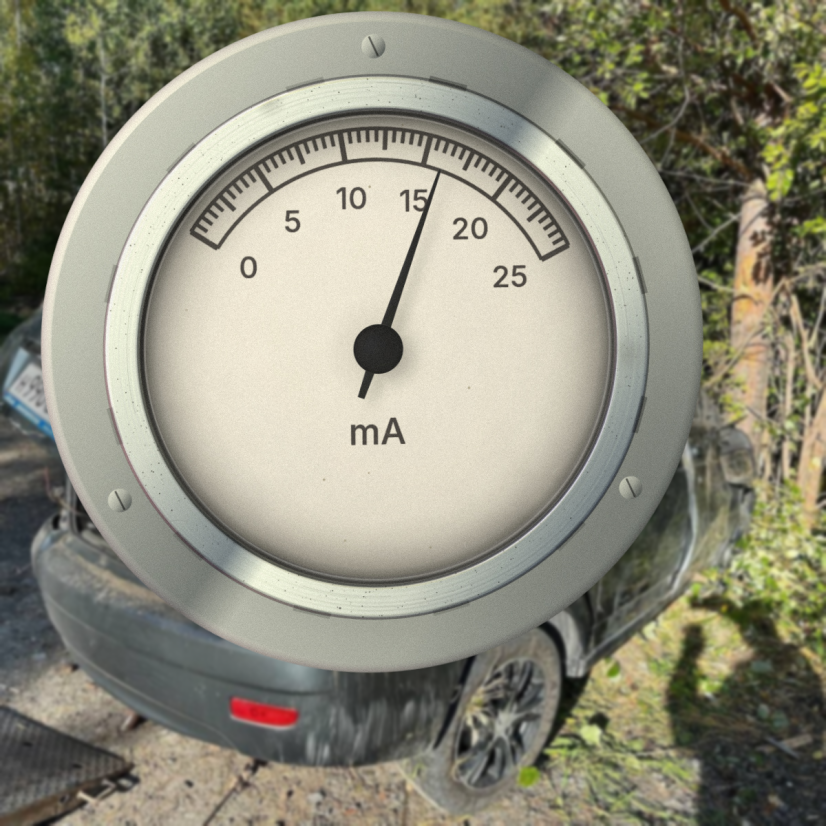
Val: 16 mA
